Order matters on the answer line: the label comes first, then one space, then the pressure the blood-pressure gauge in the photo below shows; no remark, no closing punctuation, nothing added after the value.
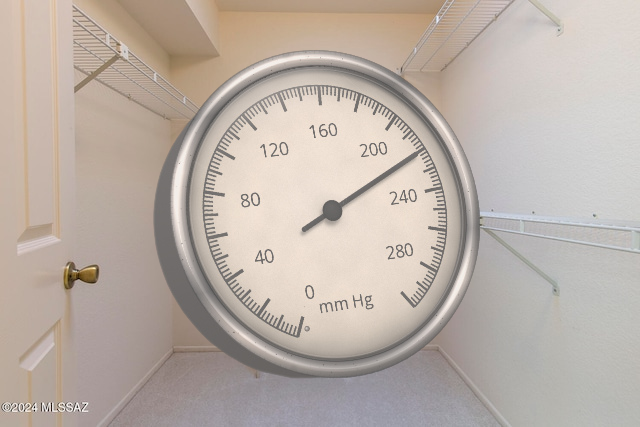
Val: 220 mmHg
